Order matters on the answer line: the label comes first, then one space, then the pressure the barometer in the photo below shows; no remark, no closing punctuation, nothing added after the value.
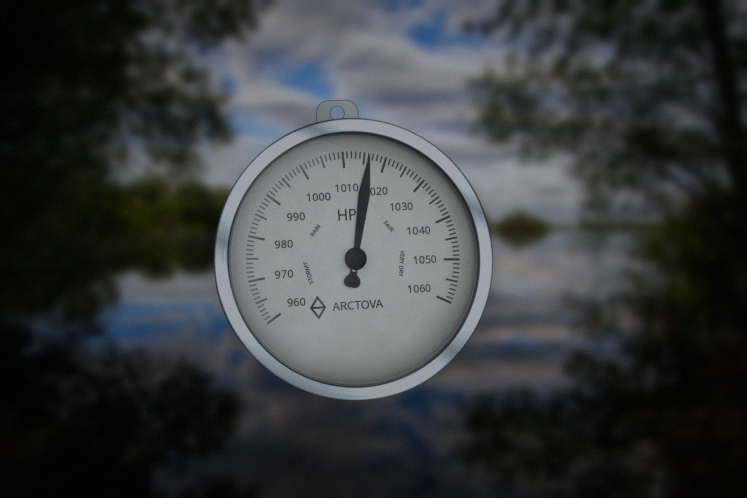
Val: 1016 hPa
